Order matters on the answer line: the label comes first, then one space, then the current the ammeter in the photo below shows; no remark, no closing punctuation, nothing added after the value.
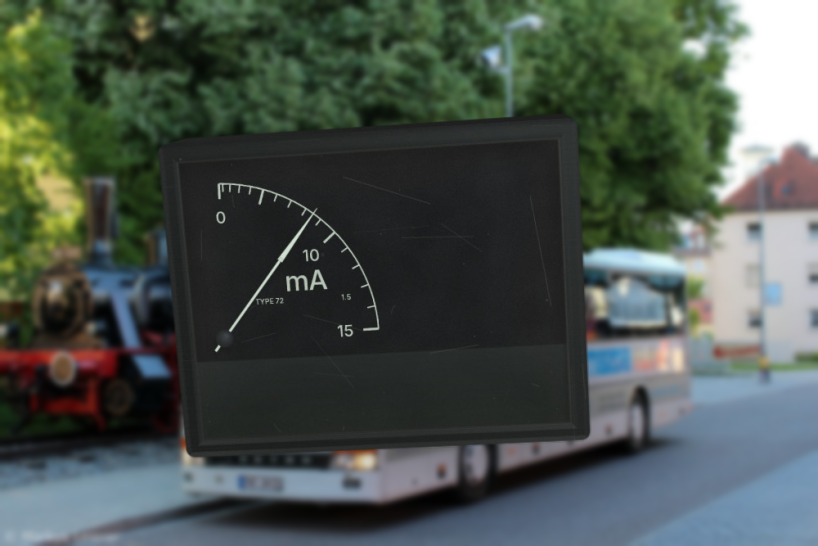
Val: 8.5 mA
